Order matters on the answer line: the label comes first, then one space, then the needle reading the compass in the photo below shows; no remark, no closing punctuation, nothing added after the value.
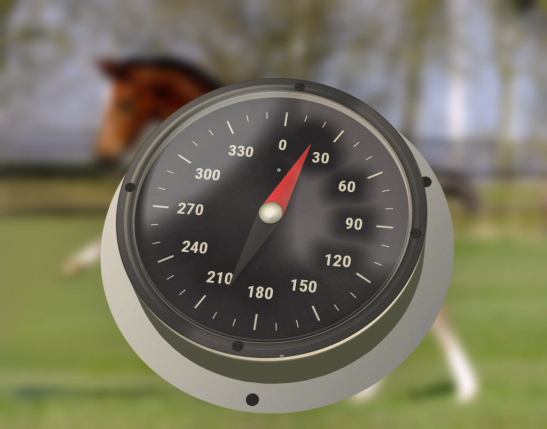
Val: 20 °
